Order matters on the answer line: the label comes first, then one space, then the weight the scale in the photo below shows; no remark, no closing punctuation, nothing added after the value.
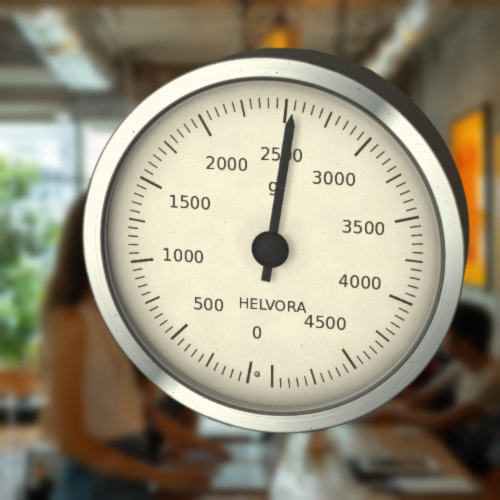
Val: 2550 g
